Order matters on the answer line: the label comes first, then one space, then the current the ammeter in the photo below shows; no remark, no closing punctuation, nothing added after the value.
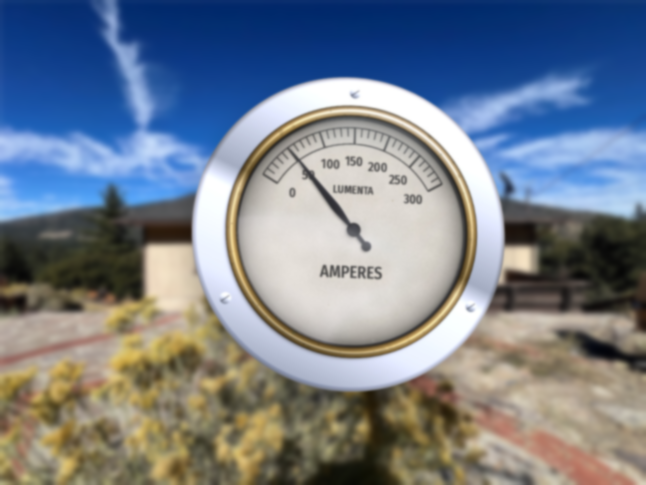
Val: 50 A
